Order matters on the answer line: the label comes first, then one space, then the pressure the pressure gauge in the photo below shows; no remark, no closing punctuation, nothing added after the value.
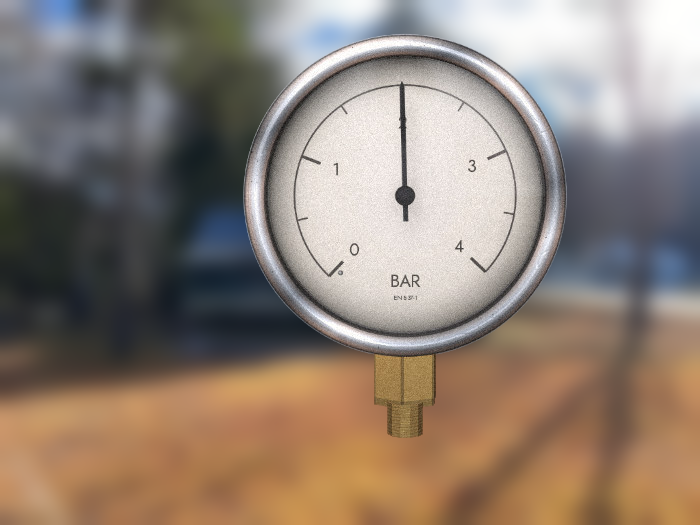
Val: 2 bar
